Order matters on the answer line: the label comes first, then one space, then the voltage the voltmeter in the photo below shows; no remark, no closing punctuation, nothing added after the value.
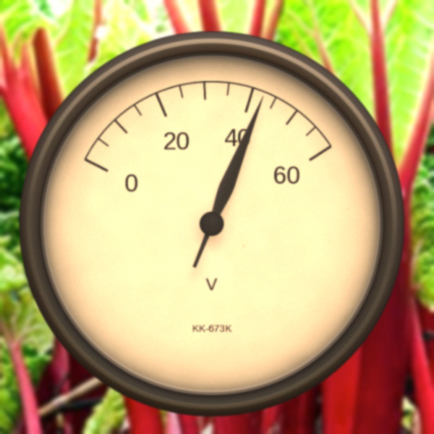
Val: 42.5 V
